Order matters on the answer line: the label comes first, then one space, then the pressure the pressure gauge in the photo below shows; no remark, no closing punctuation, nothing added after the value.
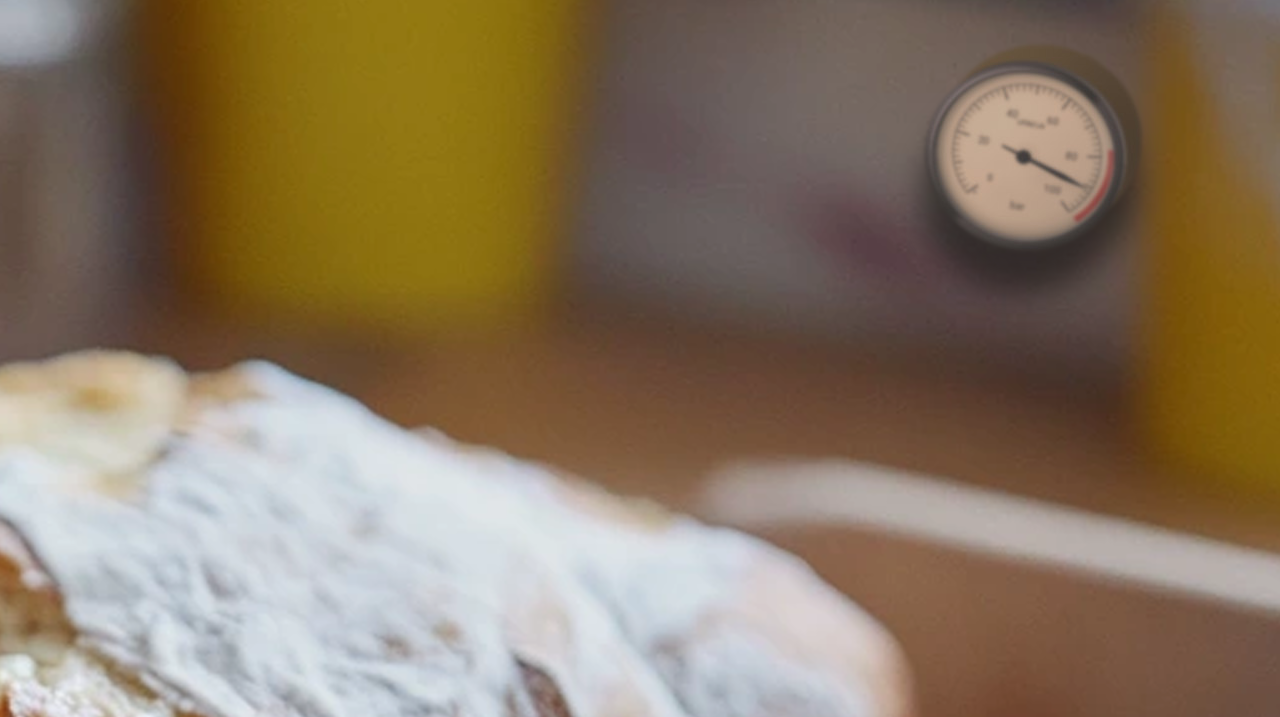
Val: 90 bar
